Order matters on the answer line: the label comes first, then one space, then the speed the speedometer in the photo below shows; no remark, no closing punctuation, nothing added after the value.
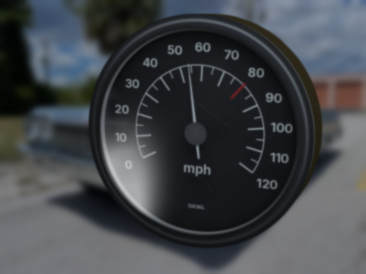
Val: 55 mph
